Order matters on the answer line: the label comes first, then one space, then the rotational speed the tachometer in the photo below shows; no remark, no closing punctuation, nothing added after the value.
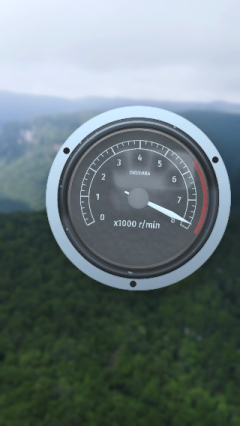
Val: 7800 rpm
